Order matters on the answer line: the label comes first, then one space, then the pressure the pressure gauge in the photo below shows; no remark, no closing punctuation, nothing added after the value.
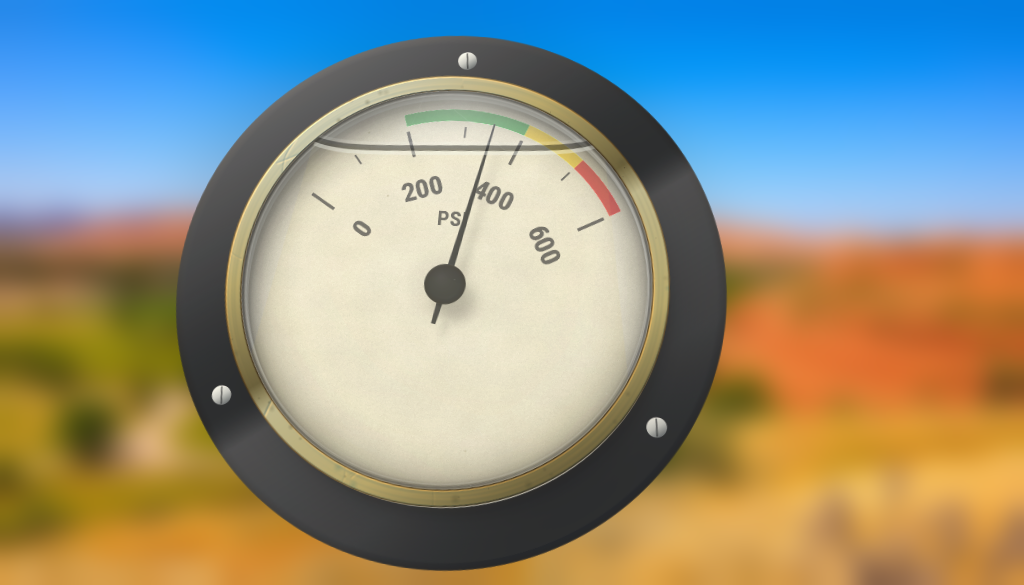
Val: 350 psi
